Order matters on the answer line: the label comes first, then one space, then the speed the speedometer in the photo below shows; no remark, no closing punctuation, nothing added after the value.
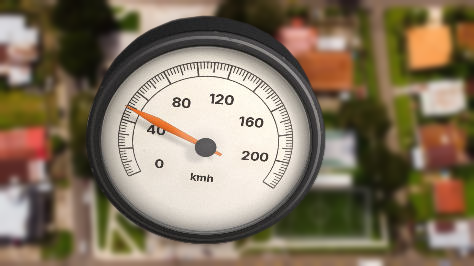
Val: 50 km/h
